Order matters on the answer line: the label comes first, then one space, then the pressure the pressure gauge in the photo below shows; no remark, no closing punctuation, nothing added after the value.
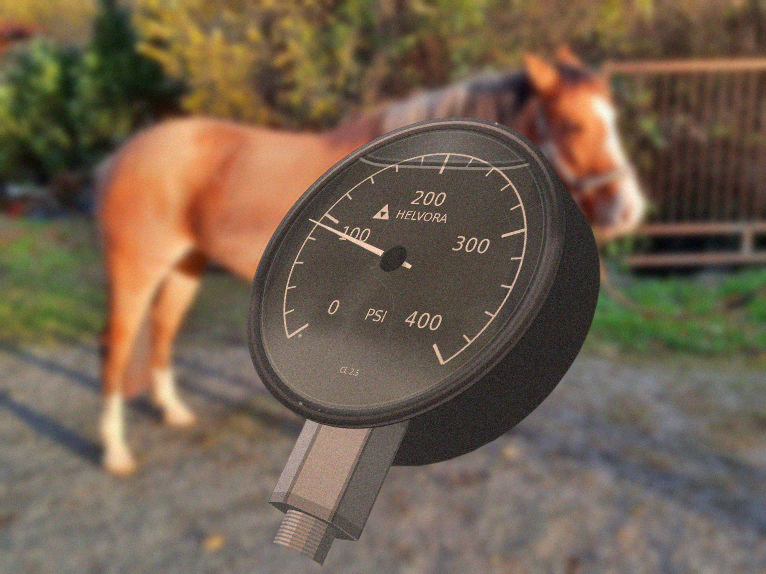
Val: 90 psi
